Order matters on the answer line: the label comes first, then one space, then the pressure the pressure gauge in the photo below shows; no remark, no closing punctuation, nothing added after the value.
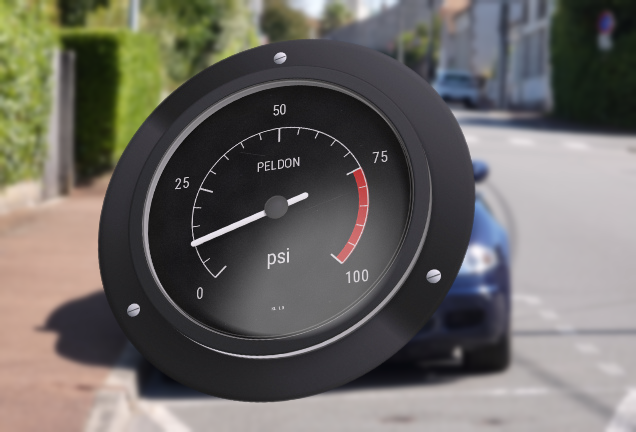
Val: 10 psi
